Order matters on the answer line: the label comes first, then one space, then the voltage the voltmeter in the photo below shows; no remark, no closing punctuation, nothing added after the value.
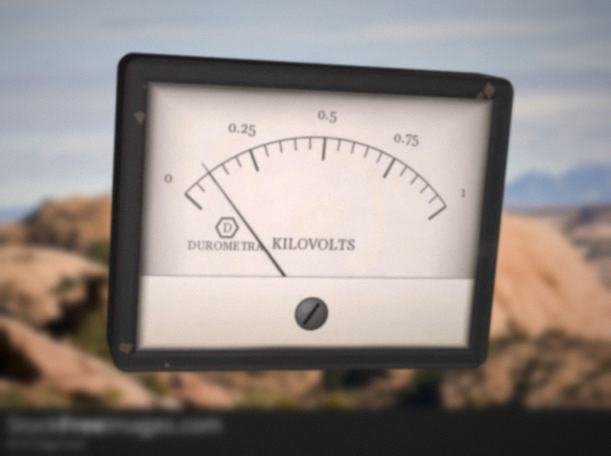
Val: 0.1 kV
